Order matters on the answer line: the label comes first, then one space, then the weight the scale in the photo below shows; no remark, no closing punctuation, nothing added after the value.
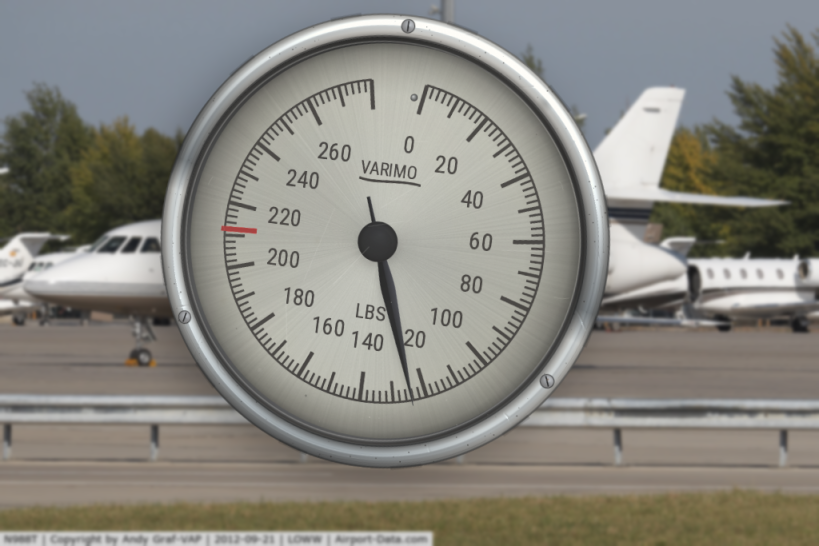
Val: 124 lb
